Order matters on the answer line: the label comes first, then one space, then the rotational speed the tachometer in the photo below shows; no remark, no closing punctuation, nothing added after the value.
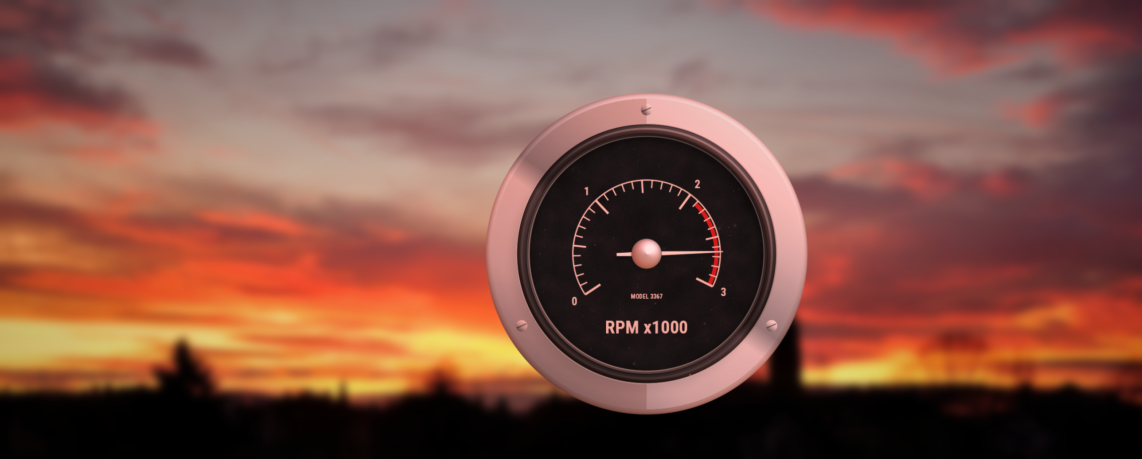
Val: 2650 rpm
